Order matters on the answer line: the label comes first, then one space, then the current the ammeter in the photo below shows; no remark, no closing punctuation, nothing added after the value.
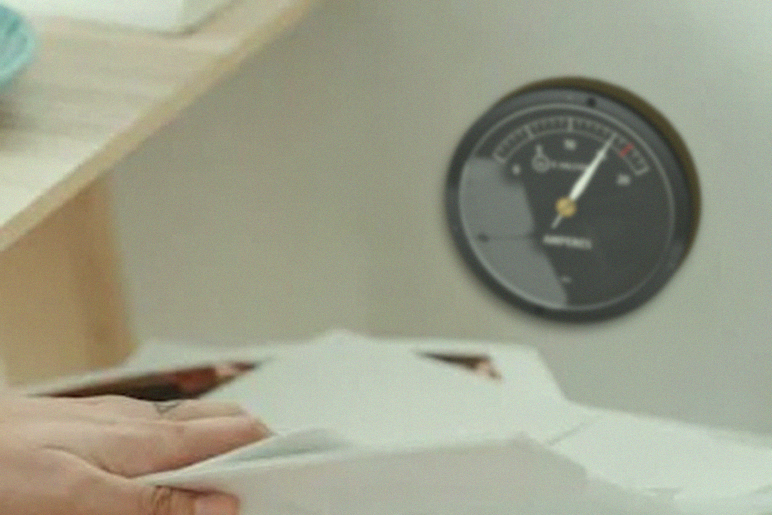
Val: 15 A
